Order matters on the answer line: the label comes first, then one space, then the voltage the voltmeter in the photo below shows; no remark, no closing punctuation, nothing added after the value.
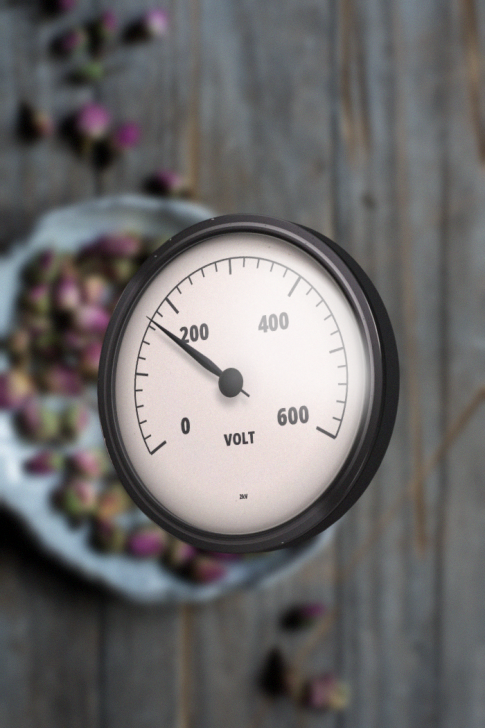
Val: 170 V
